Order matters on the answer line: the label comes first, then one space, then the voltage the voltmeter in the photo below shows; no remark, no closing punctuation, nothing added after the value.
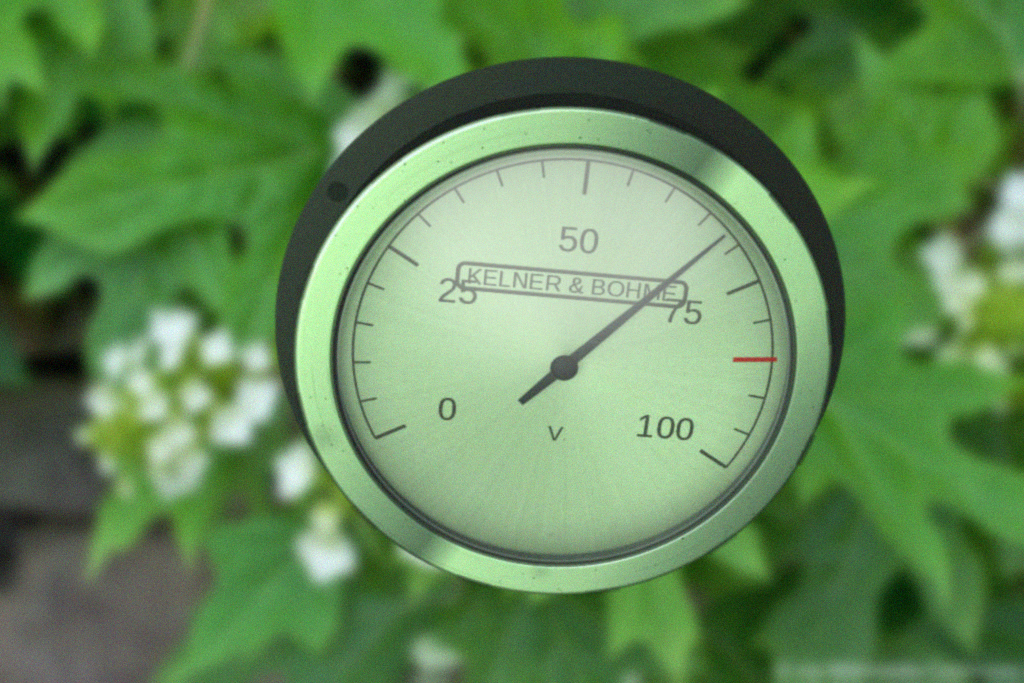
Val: 67.5 V
